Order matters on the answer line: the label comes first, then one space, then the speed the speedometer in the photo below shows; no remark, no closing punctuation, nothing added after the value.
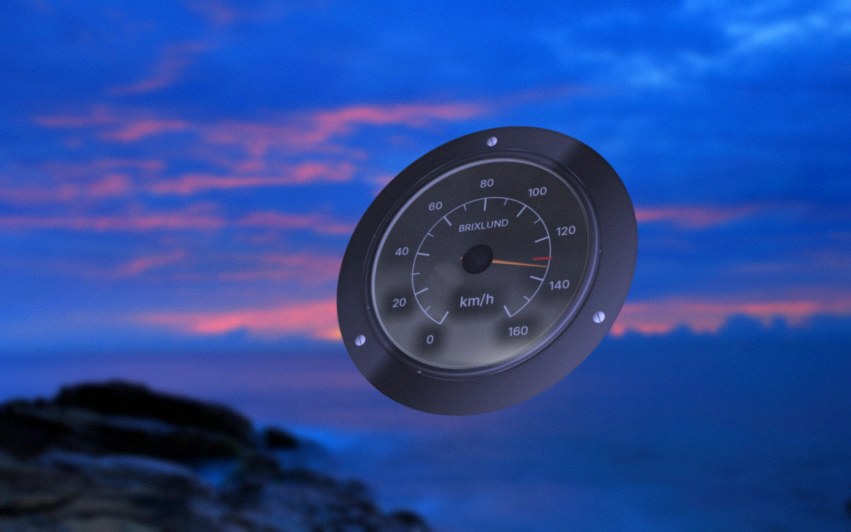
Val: 135 km/h
